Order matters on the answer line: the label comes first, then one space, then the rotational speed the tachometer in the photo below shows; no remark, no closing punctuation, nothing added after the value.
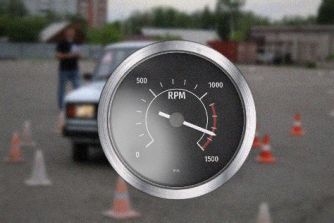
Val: 1350 rpm
